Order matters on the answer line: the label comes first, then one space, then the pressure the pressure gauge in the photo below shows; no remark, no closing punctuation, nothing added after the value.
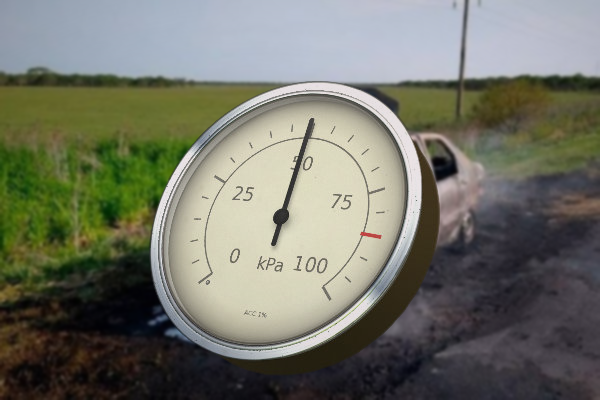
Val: 50 kPa
